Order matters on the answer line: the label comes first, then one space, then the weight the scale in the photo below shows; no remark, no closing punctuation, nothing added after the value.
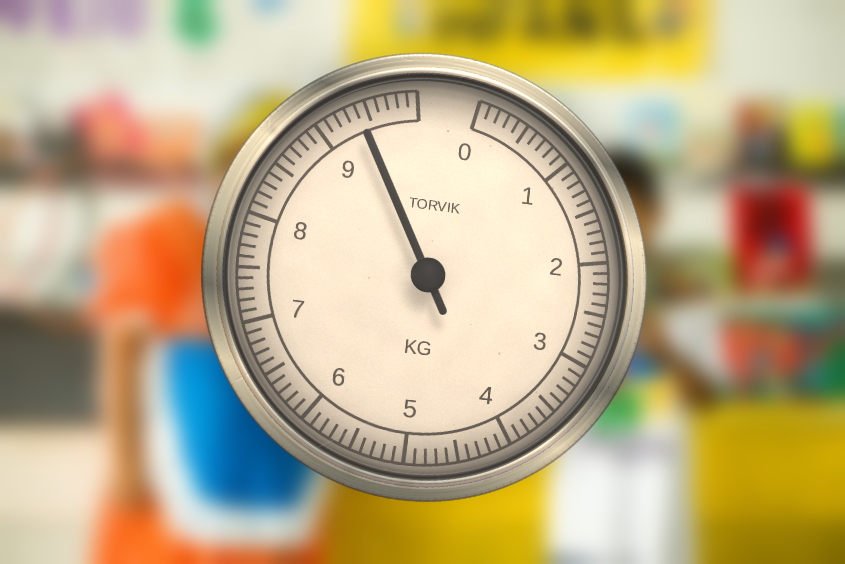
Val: 9.4 kg
